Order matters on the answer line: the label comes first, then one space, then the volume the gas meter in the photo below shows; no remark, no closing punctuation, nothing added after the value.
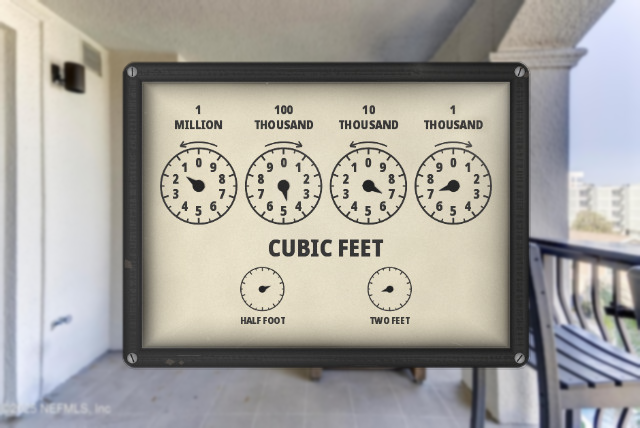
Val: 146700 ft³
